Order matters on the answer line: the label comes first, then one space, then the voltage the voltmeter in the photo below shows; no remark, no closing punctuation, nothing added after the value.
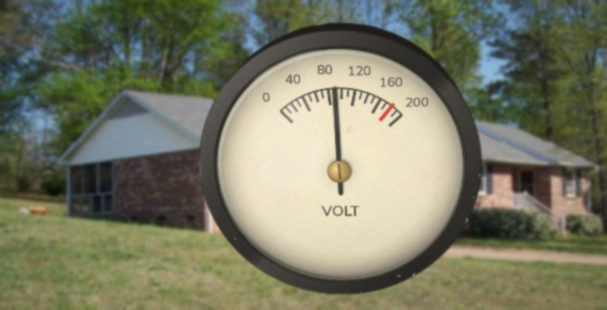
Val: 90 V
